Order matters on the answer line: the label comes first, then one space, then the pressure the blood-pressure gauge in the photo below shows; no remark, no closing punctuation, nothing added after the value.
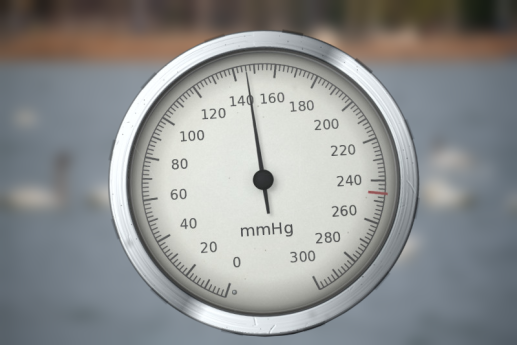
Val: 146 mmHg
